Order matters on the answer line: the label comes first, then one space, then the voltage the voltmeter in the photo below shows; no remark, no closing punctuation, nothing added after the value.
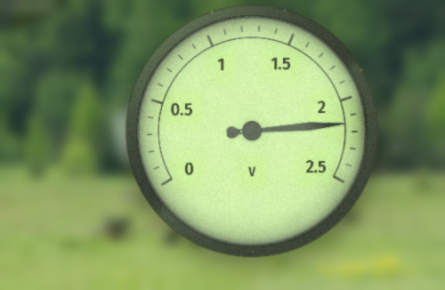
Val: 2.15 V
